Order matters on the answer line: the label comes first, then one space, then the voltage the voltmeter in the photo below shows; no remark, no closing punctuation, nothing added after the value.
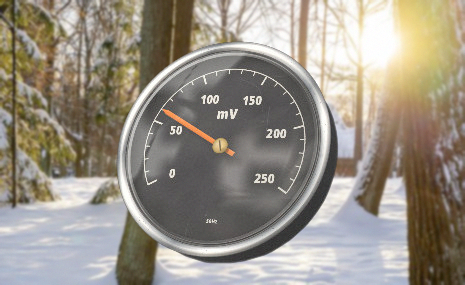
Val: 60 mV
